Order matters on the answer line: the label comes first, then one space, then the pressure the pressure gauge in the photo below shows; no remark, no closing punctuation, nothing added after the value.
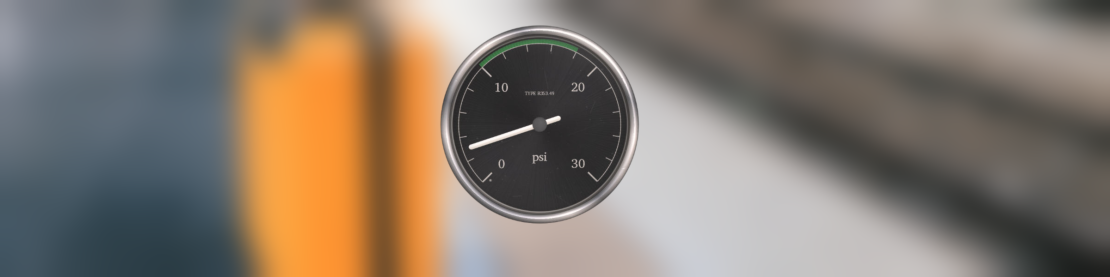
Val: 3 psi
